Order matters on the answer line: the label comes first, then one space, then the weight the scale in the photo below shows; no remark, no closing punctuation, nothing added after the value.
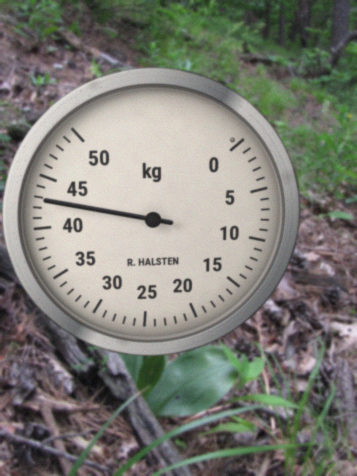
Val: 43 kg
